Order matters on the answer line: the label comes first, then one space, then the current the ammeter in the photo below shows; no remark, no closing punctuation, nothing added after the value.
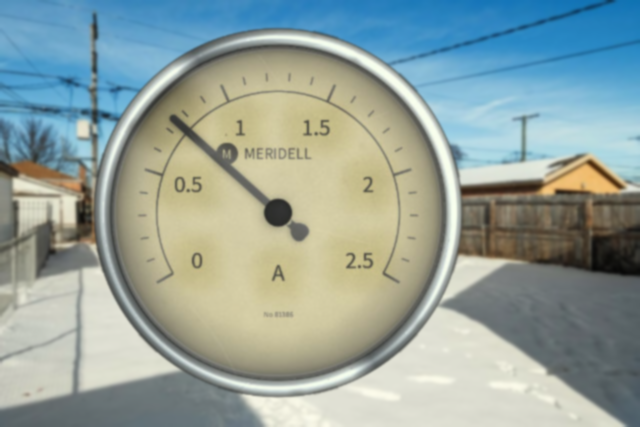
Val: 0.75 A
